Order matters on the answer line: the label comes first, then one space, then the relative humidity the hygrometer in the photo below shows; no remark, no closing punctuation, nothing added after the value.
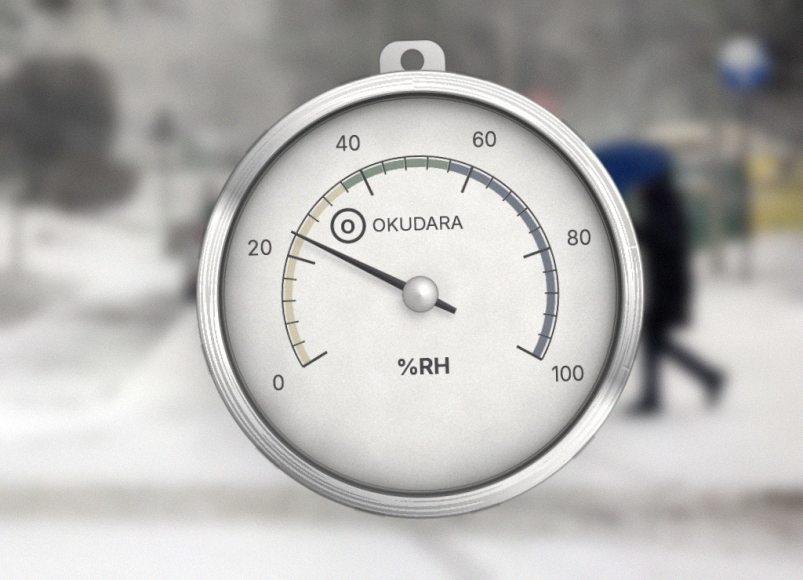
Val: 24 %
